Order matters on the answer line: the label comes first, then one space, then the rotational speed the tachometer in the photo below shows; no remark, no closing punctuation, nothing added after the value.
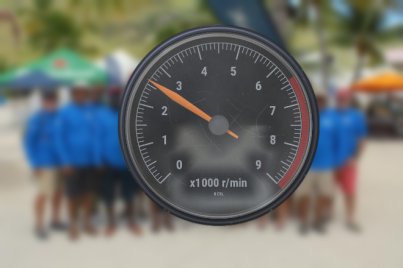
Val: 2600 rpm
